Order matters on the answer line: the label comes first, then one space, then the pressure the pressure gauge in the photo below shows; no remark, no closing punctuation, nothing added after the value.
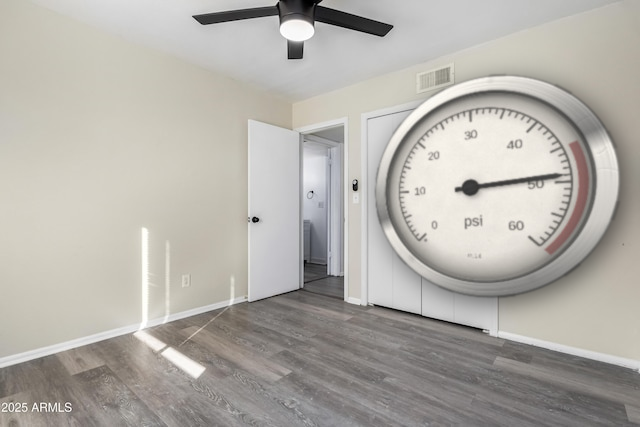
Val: 49 psi
